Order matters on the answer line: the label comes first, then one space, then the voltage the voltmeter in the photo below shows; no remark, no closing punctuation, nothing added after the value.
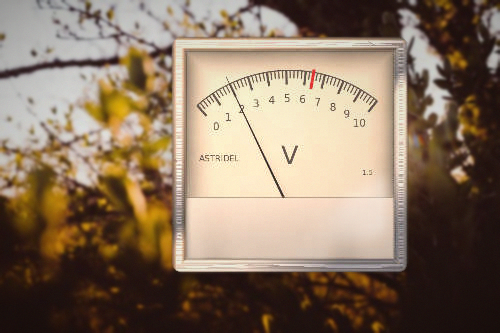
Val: 2 V
